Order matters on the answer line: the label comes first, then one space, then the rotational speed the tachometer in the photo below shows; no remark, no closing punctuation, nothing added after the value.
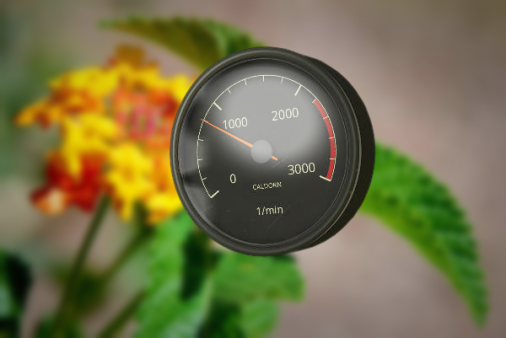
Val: 800 rpm
